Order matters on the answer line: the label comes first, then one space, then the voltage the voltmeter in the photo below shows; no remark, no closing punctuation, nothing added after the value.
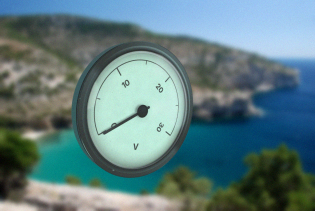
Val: 0 V
